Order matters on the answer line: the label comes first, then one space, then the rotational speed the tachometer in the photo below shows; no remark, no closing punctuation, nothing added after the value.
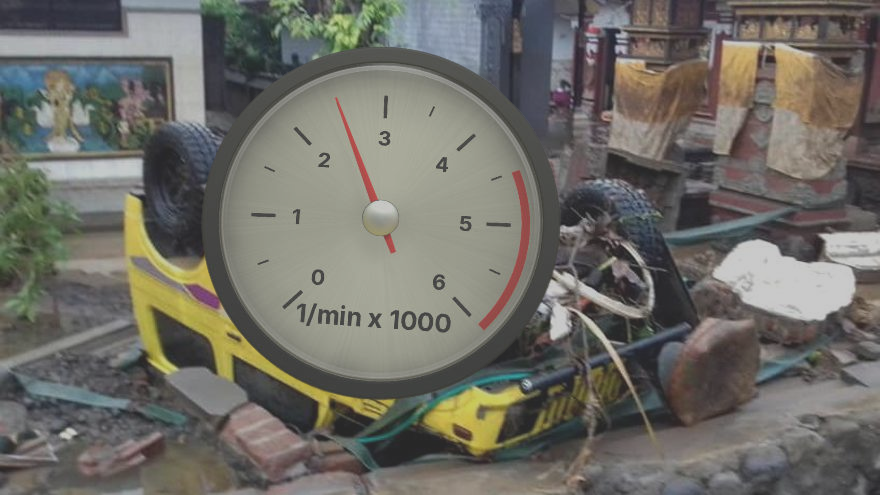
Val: 2500 rpm
